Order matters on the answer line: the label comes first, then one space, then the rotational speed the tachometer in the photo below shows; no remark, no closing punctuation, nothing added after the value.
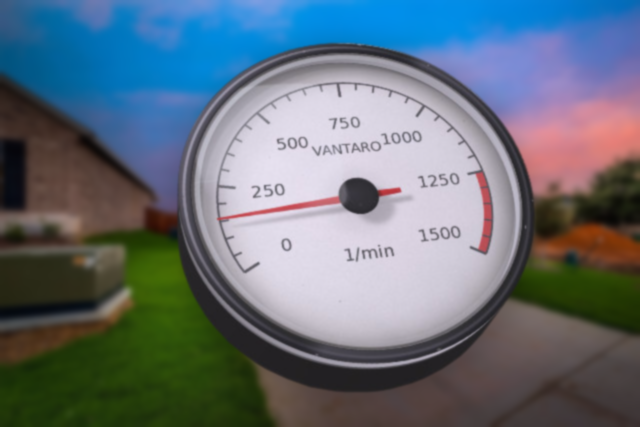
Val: 150 rpm
